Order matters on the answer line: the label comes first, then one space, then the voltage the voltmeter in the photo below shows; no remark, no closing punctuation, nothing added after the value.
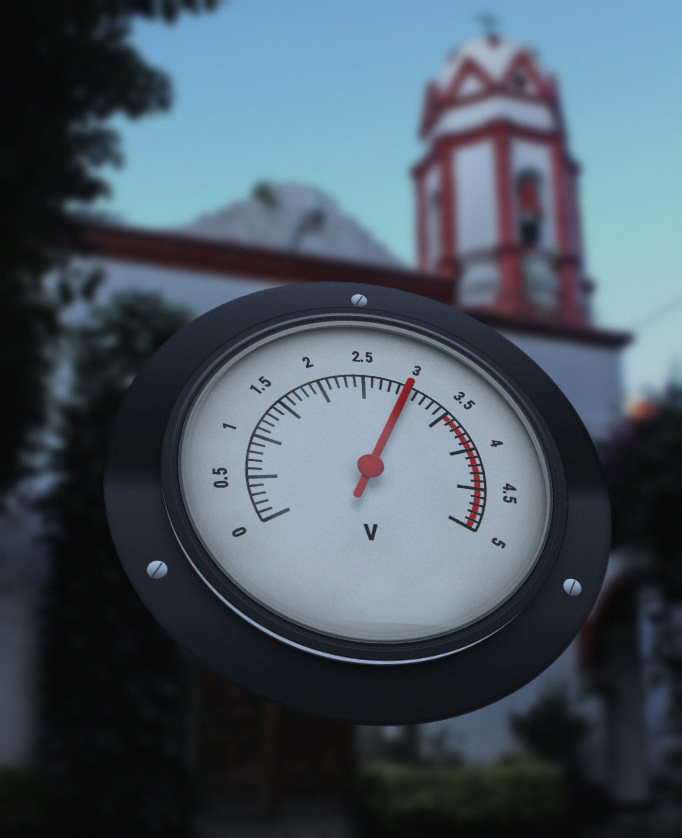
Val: 3 V
